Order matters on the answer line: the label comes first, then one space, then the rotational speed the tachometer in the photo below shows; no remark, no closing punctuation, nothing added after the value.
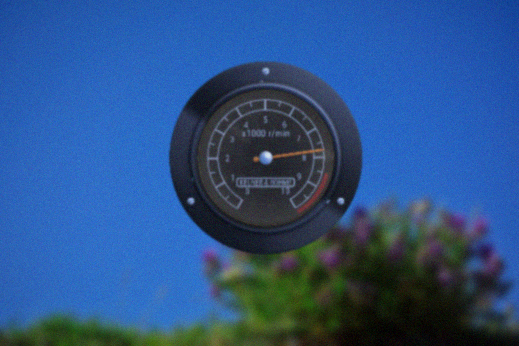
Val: 7750 rpm
